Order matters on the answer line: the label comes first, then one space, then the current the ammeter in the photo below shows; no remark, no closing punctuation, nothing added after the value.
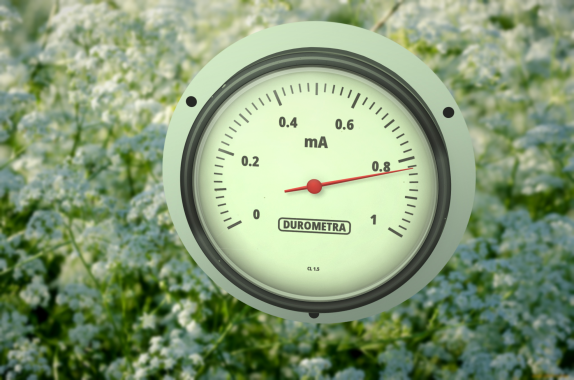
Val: 0.82 mA
